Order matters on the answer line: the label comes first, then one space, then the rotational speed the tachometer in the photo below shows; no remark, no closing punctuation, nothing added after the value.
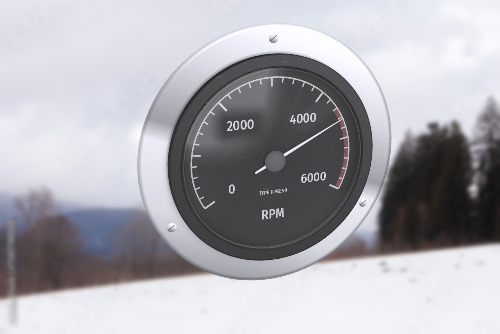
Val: 4600 rpm
